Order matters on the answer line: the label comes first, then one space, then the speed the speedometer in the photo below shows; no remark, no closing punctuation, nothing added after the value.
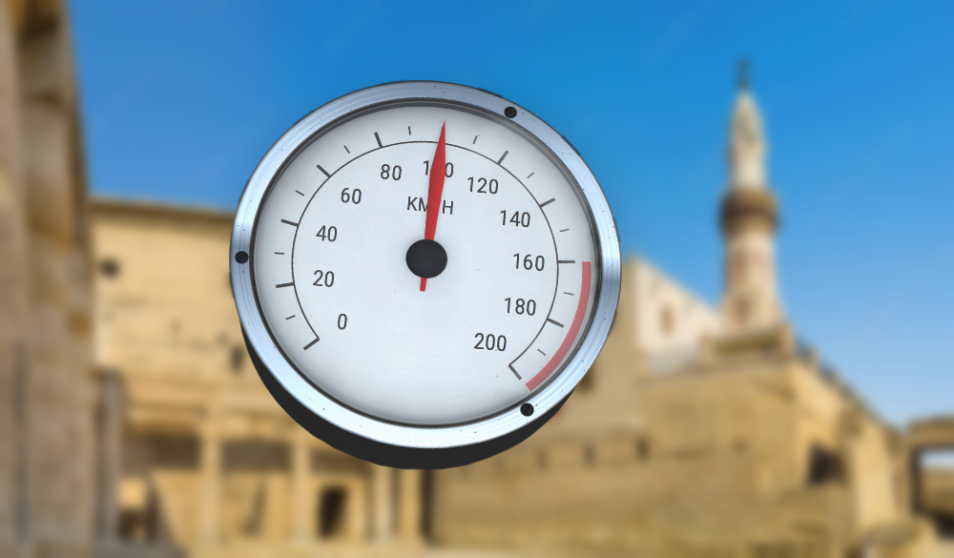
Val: 100 km/h
